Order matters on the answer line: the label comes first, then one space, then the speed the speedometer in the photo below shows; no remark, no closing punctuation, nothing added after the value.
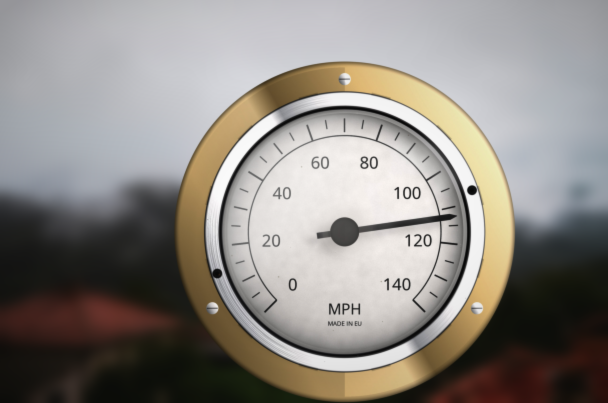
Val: 112.5 mph
